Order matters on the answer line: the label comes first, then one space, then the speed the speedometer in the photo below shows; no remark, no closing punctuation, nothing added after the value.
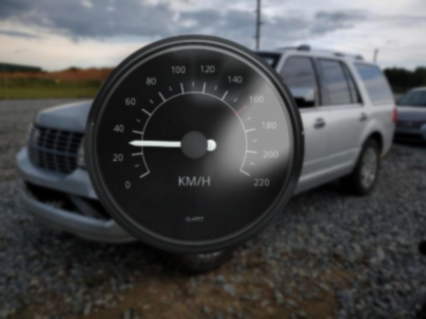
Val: 30 km/h
